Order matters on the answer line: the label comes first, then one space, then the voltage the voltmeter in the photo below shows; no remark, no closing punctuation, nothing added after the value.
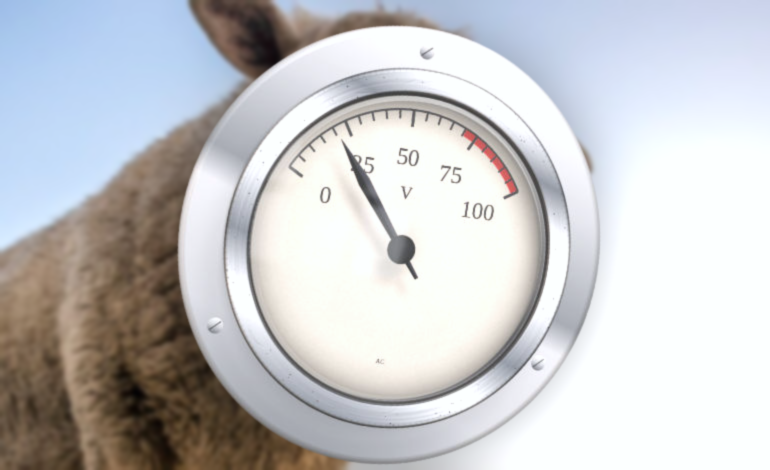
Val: 20 V
